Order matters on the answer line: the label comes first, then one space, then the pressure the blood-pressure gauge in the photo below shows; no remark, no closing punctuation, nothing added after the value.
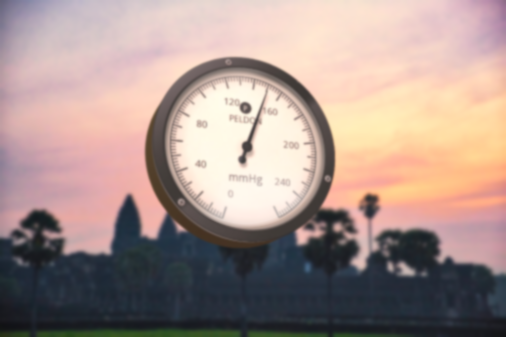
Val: 150 mmHg
